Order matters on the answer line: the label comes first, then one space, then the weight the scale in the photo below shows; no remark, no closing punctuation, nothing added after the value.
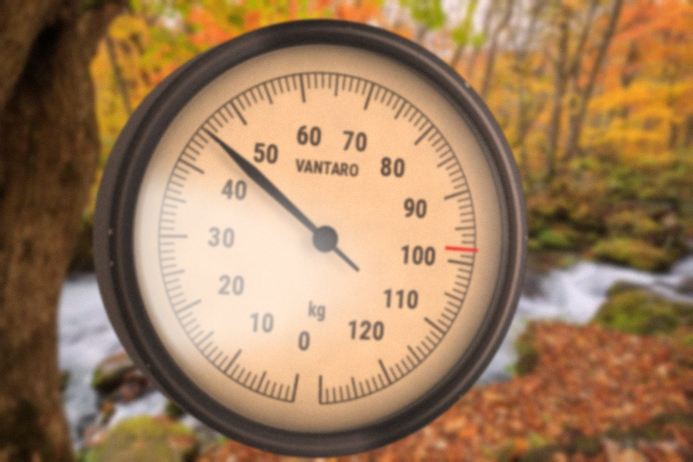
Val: 45 kg
